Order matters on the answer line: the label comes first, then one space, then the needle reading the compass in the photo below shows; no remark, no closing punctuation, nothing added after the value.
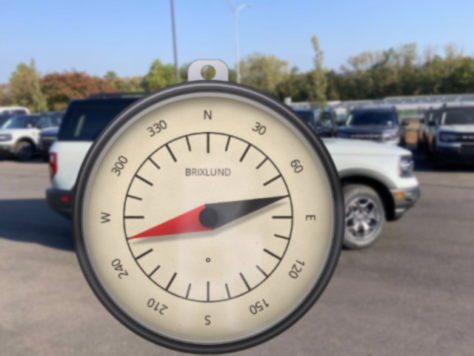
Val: 255 °
